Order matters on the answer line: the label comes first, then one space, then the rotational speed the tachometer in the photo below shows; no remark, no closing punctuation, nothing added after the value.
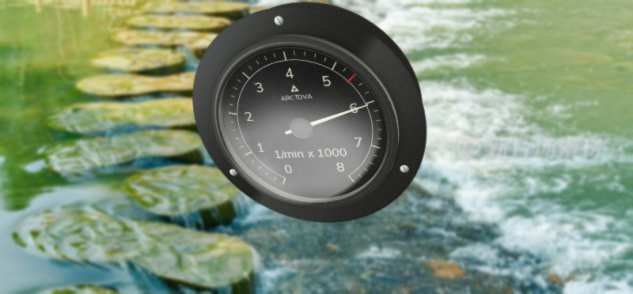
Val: 6000 rpm
